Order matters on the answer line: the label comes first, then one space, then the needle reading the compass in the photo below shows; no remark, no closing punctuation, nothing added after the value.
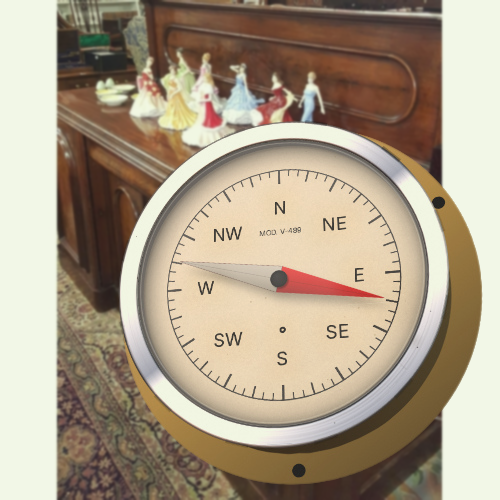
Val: 105 °
